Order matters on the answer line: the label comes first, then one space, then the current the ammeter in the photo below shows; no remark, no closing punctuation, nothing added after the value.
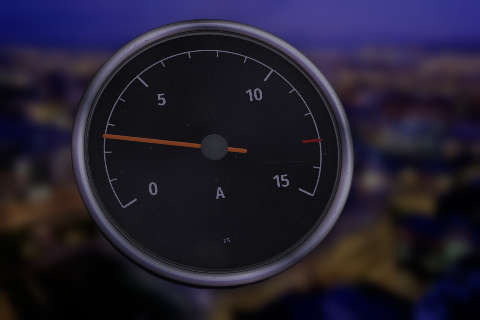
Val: 2.5 A
